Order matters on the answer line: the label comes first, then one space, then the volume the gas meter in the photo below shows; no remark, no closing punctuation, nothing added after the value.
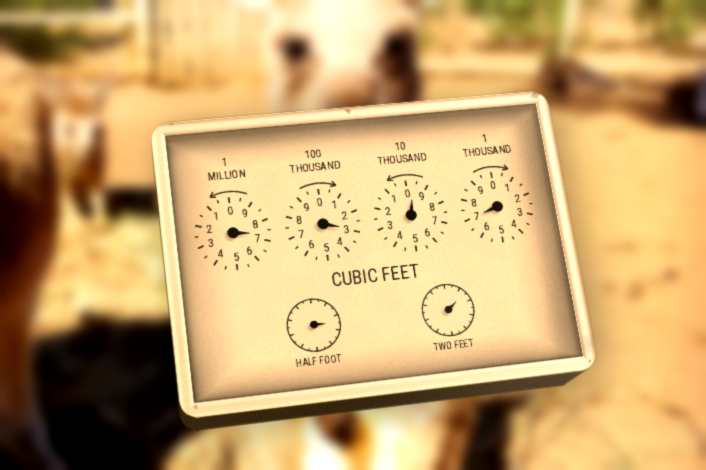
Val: 729700 ft³
